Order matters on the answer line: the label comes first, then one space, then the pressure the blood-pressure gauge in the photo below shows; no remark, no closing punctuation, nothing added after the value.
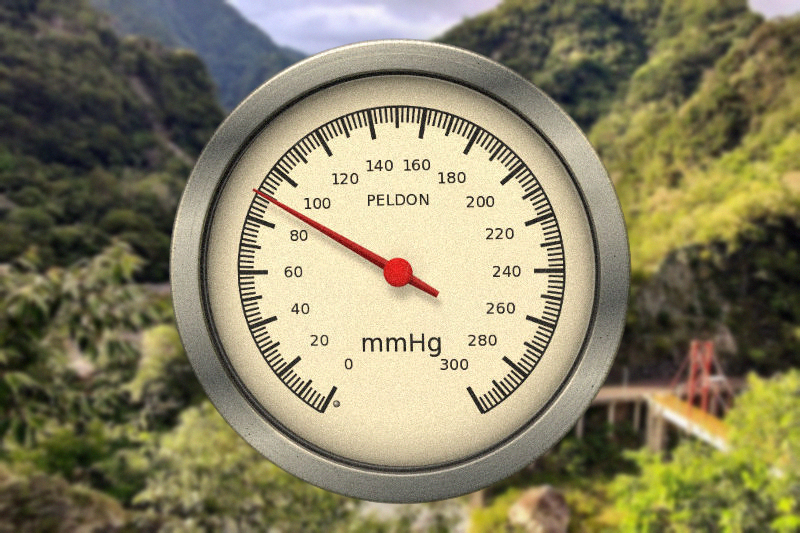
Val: 90 mmHg
